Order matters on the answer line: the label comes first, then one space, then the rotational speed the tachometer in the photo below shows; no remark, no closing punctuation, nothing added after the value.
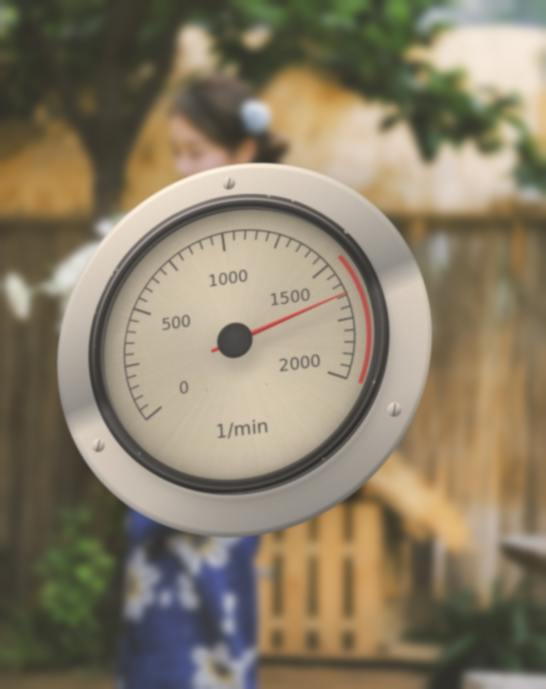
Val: 1650 rpm
